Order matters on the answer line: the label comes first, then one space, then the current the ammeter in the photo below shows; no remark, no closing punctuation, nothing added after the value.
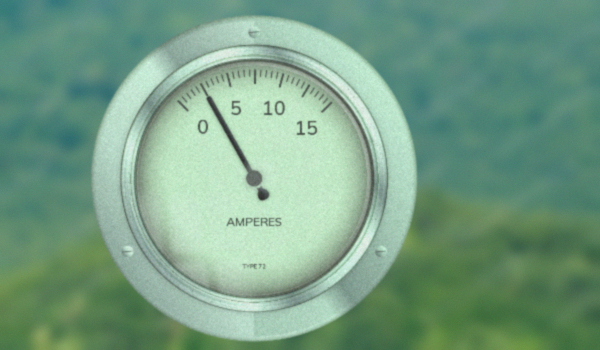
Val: 2.5 A
